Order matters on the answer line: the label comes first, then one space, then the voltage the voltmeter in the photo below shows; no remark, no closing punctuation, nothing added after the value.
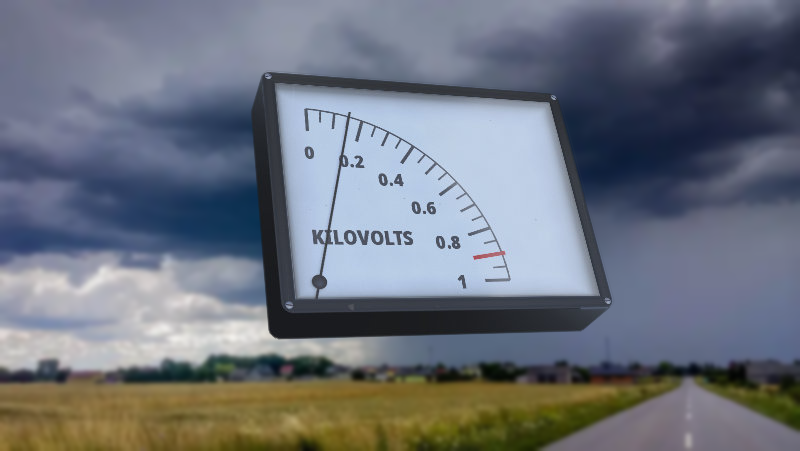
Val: 0.15 kV
